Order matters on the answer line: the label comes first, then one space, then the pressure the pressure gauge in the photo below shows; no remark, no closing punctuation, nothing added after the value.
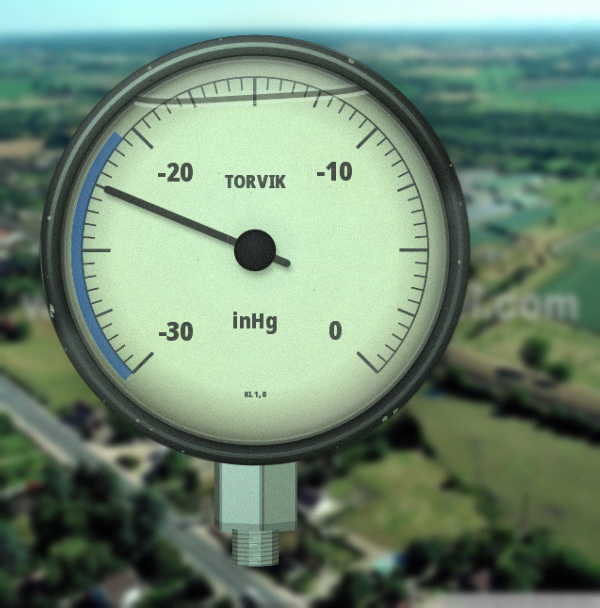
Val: -22.5 inHg
